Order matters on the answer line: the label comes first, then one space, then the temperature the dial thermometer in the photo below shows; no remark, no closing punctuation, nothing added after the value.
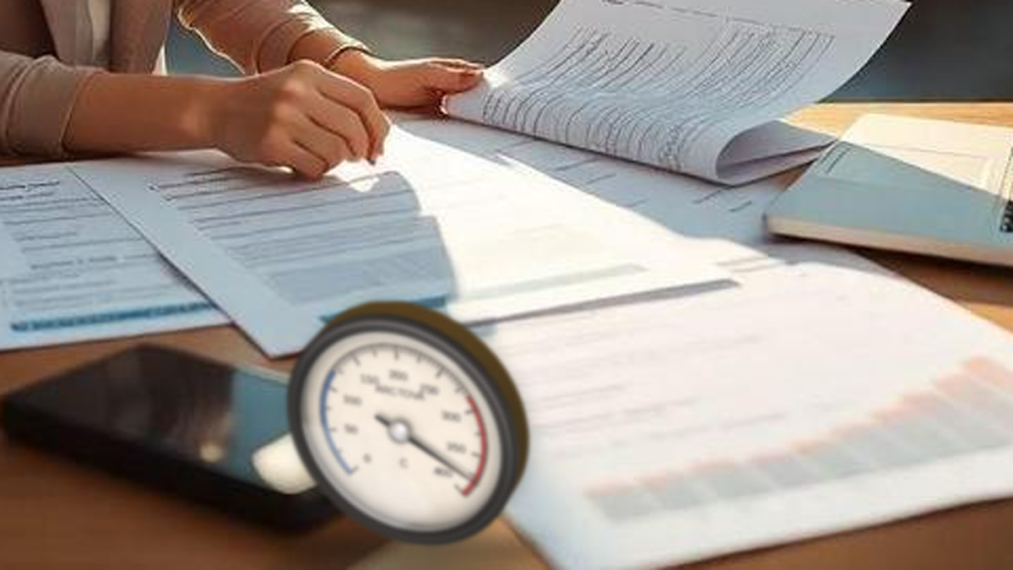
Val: 375 °C
